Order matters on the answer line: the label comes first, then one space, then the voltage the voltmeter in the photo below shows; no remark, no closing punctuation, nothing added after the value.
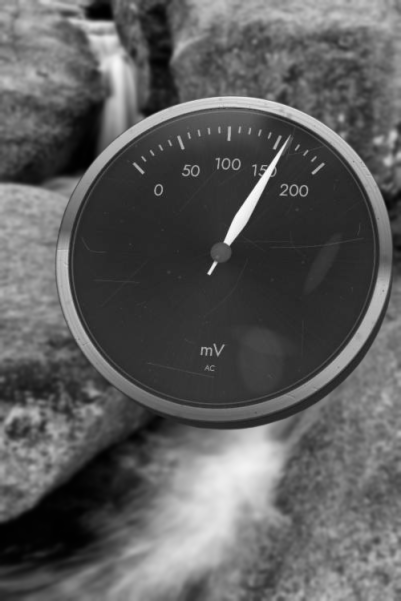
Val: 160 mV
